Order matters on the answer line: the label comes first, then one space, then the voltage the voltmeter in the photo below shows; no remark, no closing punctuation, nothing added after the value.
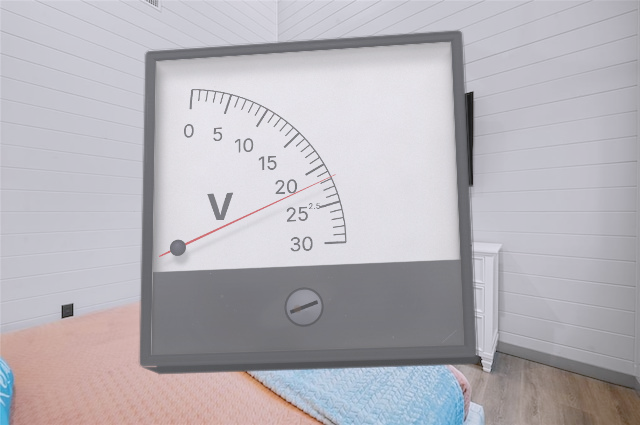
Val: 22 V
